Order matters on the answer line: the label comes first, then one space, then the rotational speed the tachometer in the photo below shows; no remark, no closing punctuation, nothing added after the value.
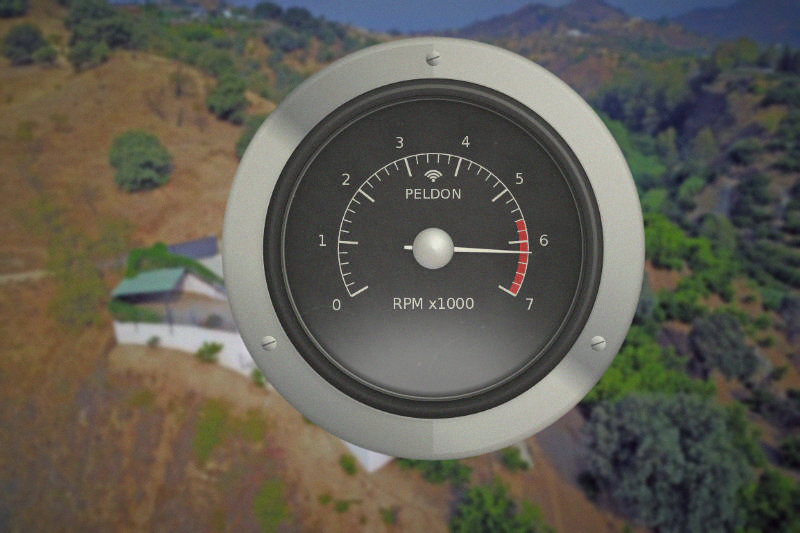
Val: 6200 rpm
